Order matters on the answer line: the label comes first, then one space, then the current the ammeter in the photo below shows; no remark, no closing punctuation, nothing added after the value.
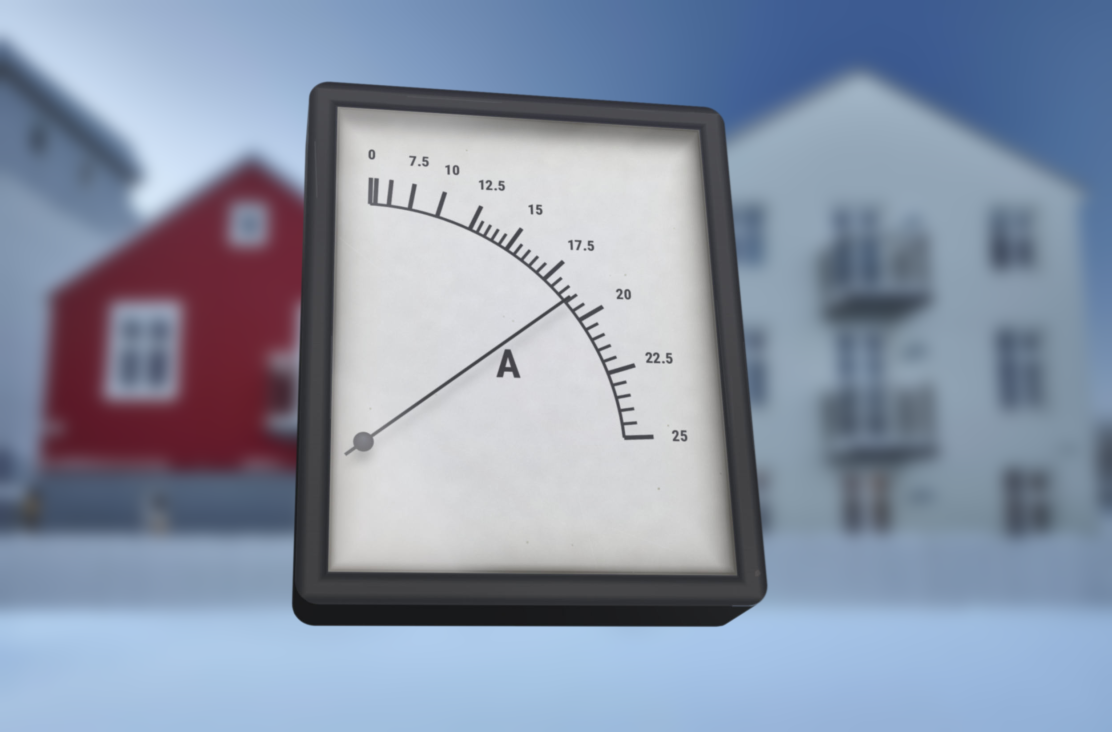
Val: 19 A
